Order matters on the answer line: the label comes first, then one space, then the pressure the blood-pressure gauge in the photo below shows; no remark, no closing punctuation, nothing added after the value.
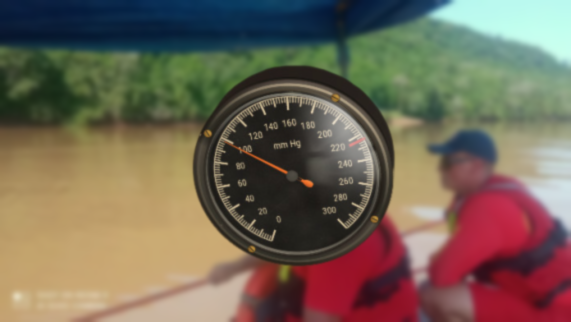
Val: 100 mmHg
